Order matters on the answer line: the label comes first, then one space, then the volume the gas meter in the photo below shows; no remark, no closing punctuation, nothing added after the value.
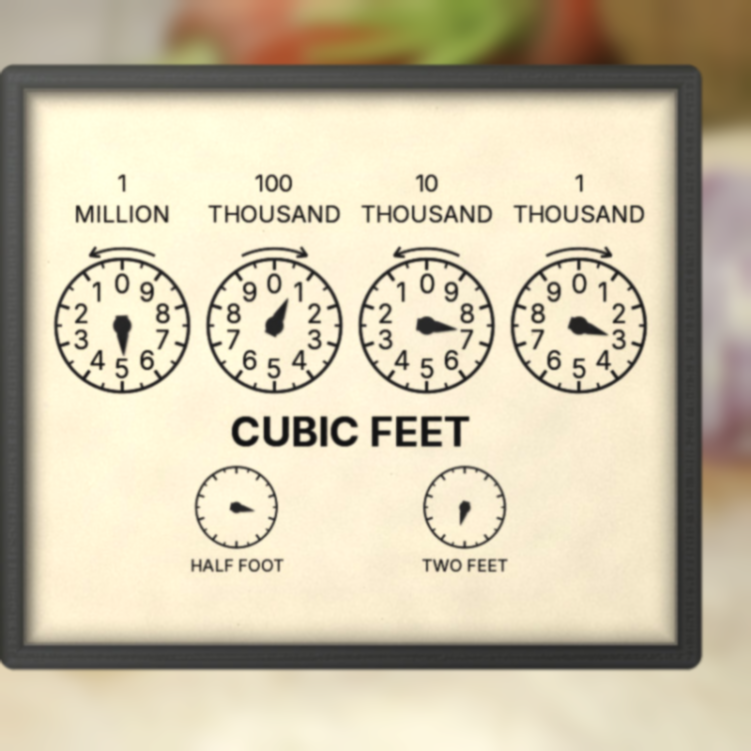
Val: 507300 ft³
